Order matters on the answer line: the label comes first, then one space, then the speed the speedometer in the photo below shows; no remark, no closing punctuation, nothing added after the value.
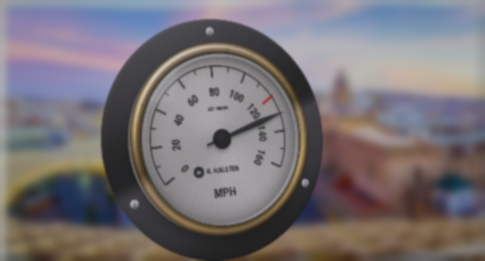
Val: 130 mph
